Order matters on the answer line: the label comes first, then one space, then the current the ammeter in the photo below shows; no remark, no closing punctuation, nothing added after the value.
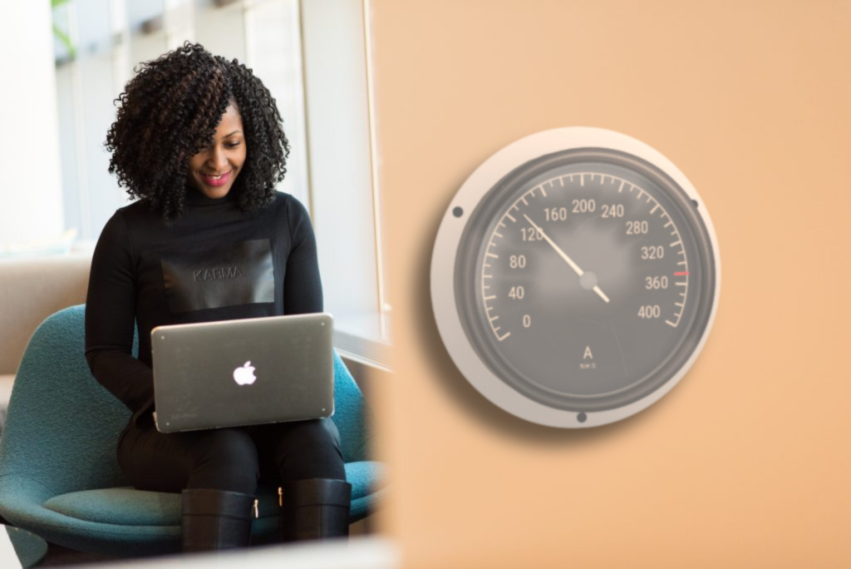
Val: 130 A
